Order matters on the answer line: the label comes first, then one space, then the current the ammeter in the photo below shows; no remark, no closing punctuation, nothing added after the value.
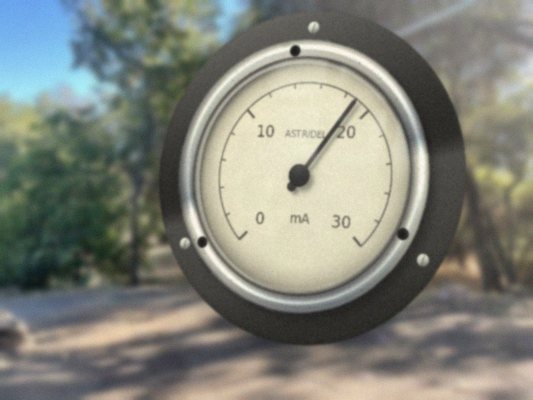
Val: 19 mA
